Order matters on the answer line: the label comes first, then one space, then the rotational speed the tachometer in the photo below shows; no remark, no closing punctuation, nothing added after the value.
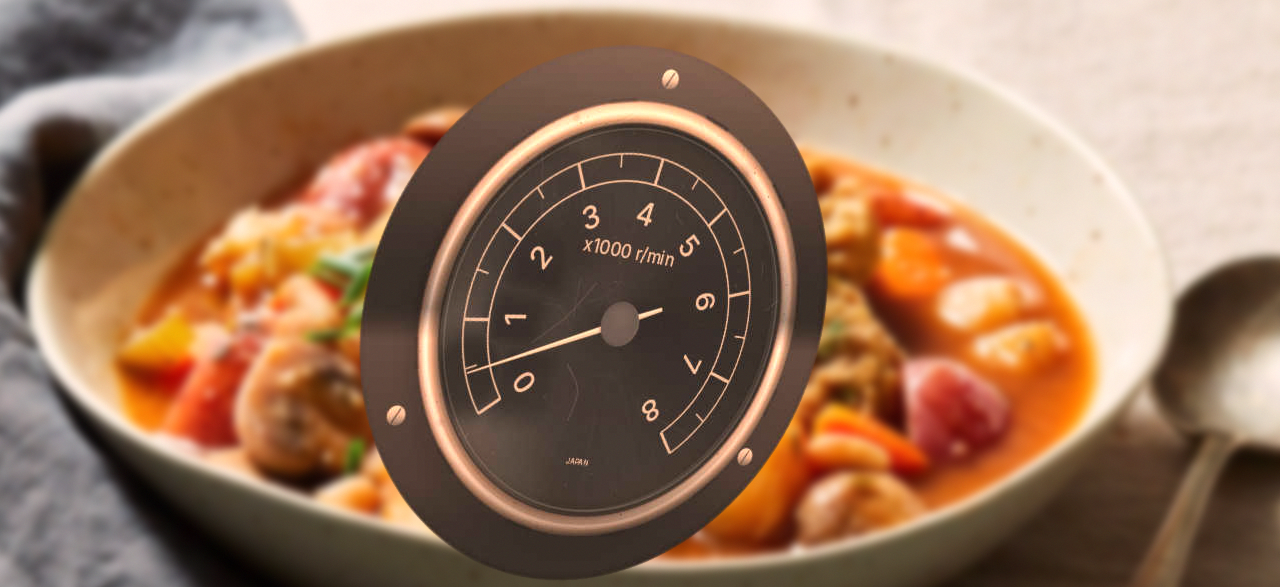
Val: 500 rpm
